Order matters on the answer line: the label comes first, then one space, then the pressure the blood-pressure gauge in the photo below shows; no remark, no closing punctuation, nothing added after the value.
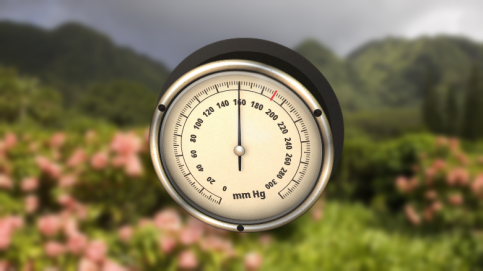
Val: 160 mmHg
